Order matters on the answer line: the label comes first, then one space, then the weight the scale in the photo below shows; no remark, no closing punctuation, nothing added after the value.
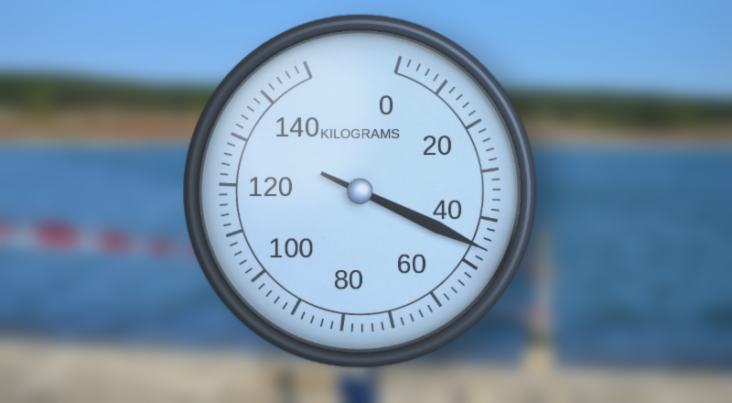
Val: 46 kg
